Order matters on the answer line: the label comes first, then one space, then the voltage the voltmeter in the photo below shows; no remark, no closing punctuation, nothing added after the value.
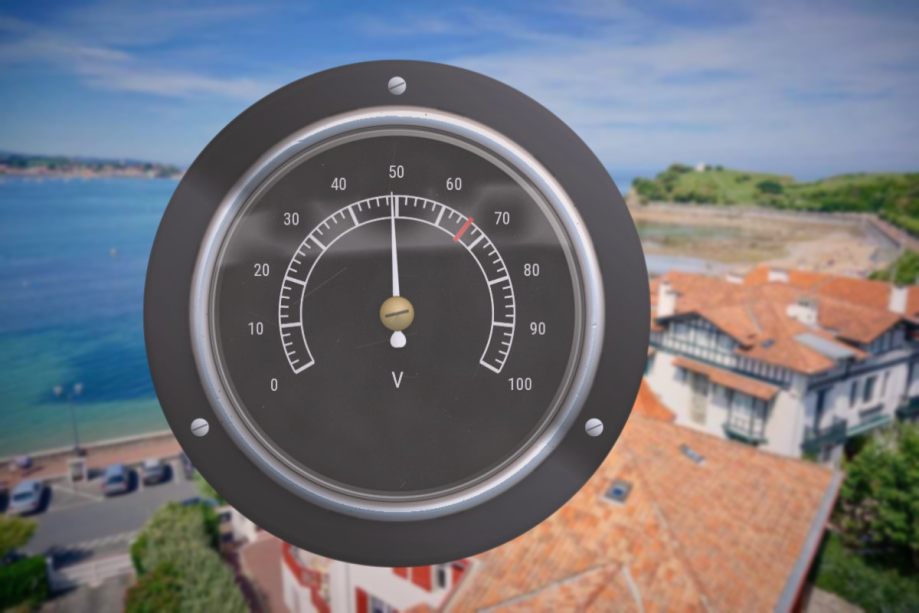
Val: 49 V
